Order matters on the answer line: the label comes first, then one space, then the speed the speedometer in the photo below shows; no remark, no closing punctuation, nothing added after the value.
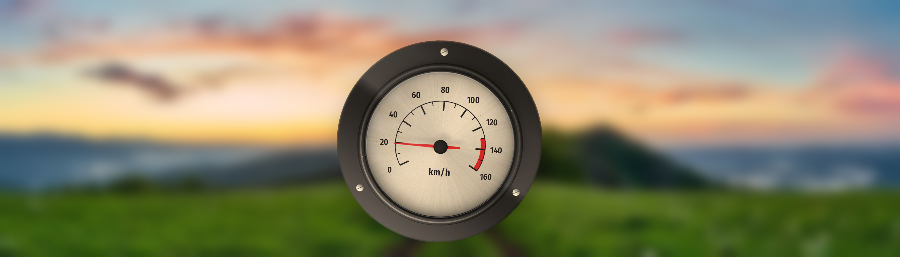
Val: 20 km/h
